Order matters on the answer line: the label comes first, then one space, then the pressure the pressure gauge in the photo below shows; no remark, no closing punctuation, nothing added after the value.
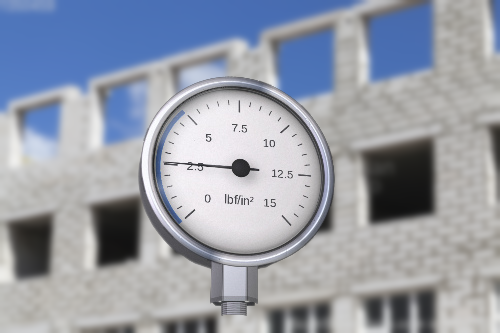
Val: 2.5 psi
